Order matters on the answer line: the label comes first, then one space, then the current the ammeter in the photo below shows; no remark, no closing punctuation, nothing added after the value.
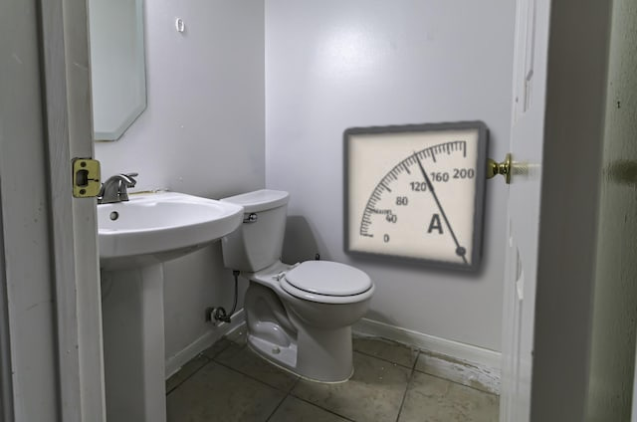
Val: 140 A
